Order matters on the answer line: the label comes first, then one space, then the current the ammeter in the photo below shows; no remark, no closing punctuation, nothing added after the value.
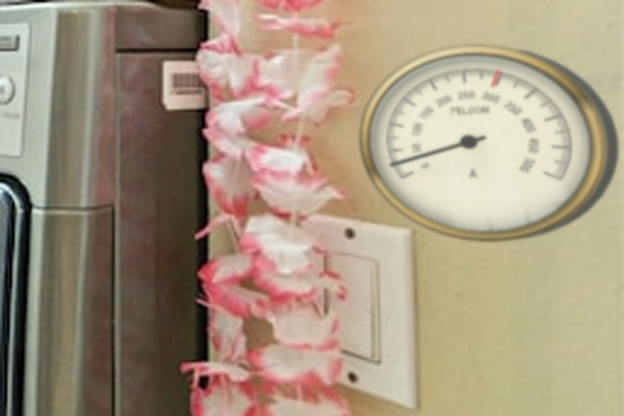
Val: 25 A
